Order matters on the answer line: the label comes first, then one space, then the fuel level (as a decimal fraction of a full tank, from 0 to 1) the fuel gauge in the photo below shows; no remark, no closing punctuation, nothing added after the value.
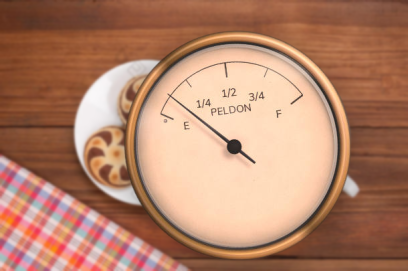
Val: 0.125
